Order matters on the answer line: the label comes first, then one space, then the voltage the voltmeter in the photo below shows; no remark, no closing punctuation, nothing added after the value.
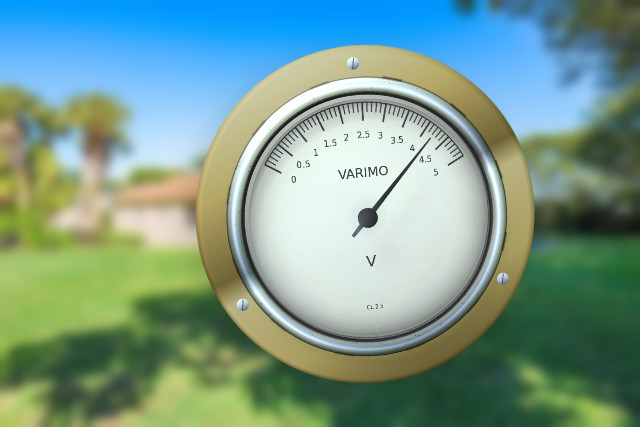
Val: 4.2 V
